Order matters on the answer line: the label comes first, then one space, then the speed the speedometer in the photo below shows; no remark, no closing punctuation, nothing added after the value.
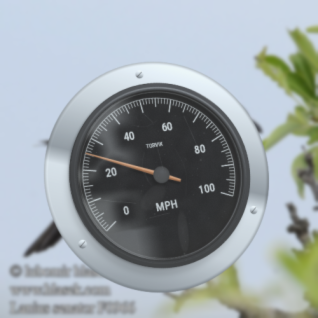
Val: 25 mph
